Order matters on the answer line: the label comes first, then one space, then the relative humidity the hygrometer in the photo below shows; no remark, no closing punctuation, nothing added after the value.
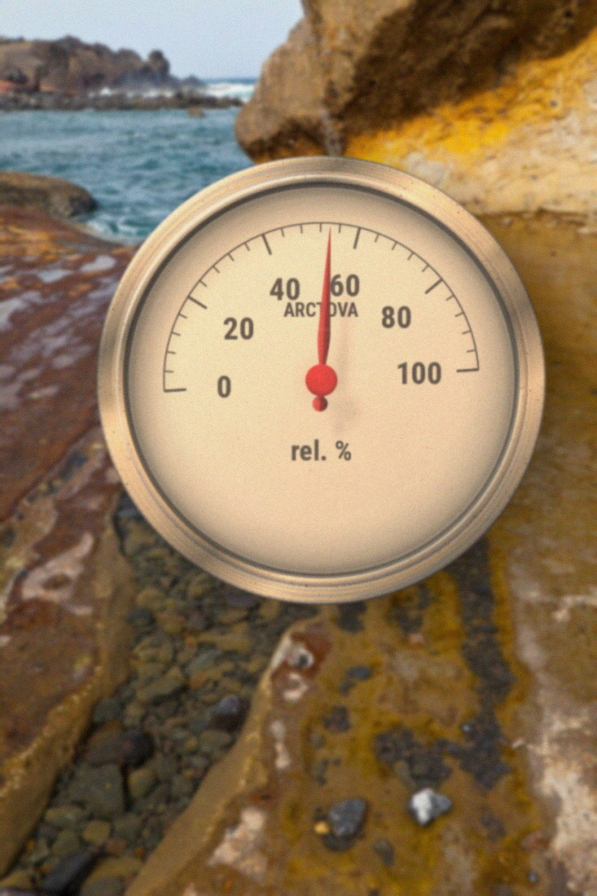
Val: 54 %
